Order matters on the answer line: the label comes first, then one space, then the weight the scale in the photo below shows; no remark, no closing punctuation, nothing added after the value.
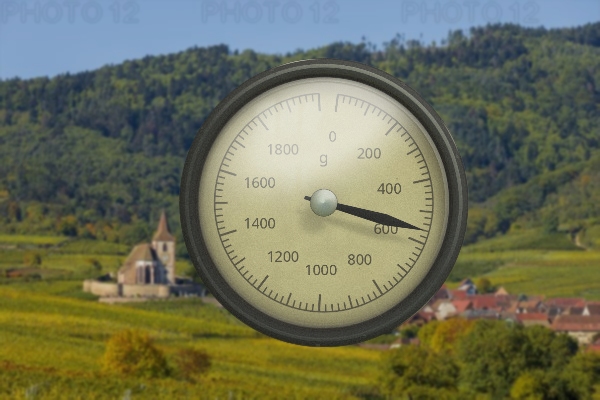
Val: 560 g
